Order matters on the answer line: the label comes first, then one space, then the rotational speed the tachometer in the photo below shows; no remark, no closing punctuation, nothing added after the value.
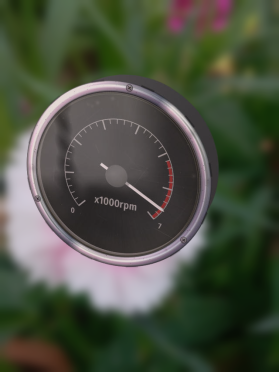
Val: 6600 rpm
